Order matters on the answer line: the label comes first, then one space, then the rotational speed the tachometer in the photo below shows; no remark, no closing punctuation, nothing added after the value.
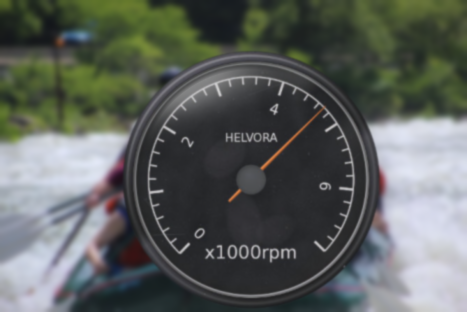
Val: 4700 rpm
